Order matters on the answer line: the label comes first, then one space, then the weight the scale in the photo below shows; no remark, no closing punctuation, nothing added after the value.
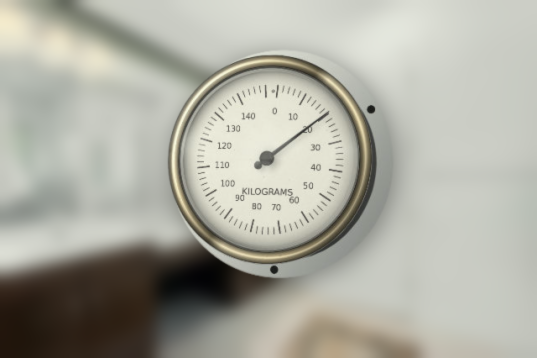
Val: 20 kg
